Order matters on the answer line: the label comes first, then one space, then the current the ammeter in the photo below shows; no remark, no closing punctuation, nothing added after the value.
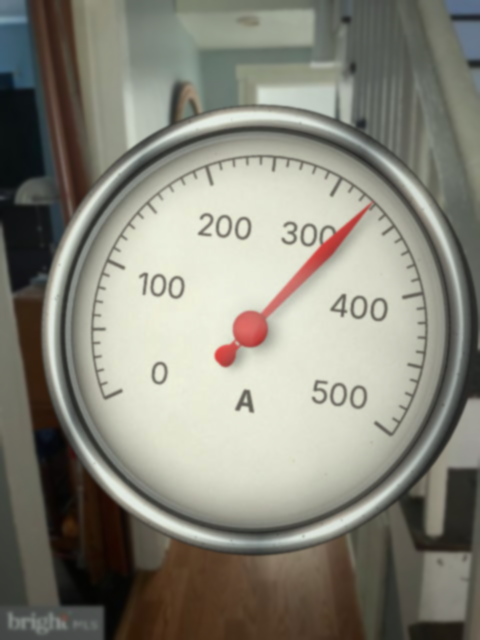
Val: 330 A
